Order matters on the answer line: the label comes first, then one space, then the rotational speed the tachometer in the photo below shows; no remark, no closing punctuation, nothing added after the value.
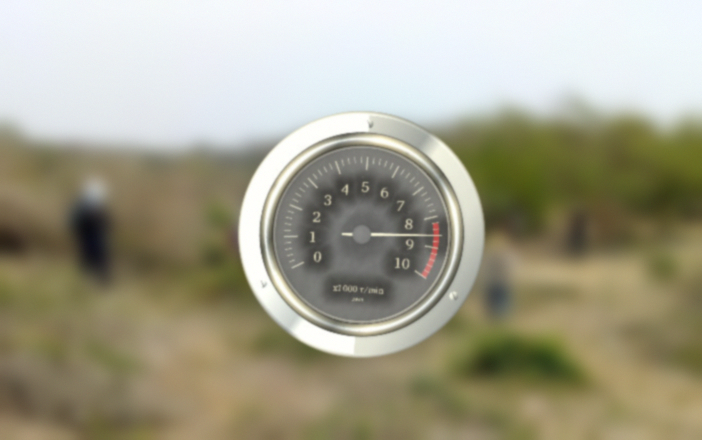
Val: 8600 rpm
